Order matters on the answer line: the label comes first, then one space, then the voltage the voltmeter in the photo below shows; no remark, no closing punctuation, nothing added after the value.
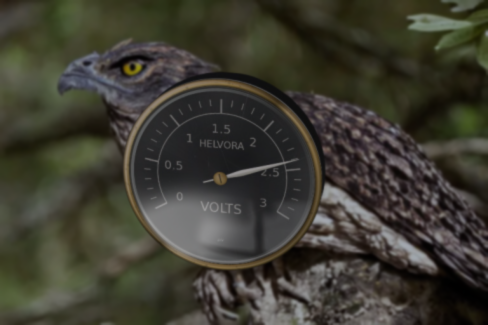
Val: 2.4 V
